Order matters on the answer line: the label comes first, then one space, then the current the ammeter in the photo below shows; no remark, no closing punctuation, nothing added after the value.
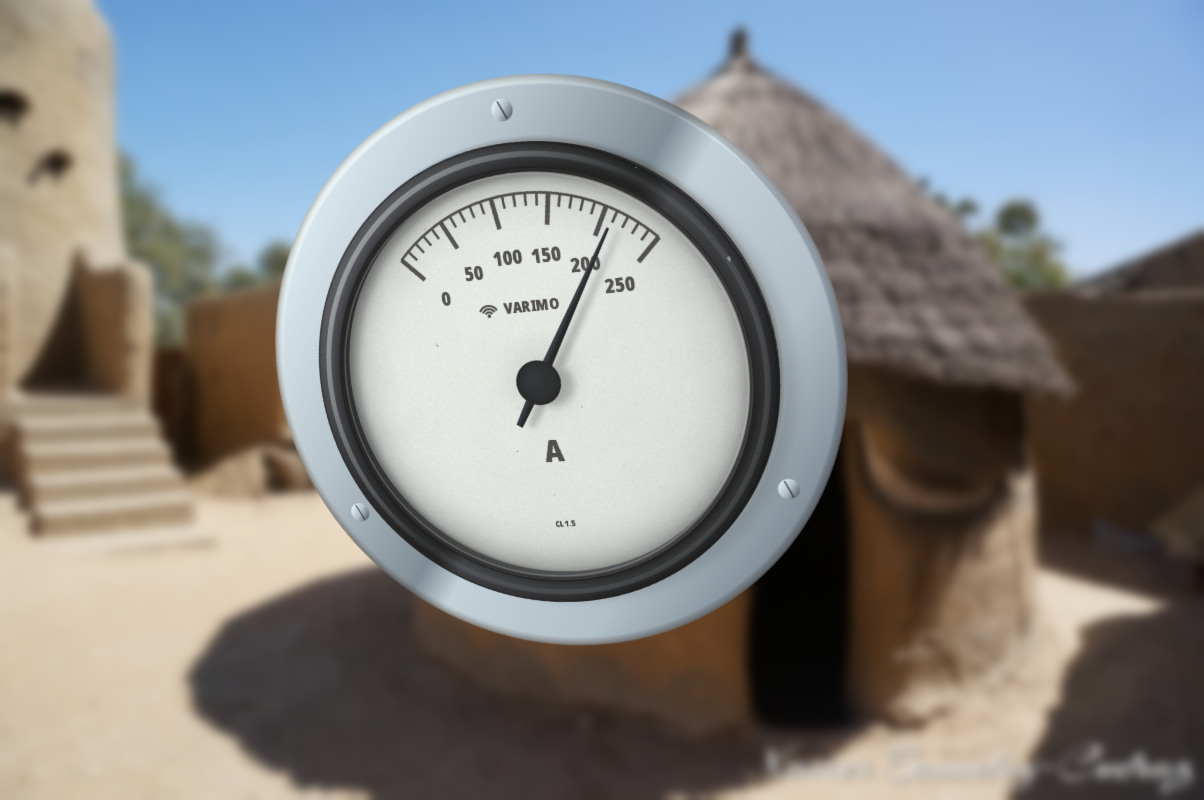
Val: 210 A
